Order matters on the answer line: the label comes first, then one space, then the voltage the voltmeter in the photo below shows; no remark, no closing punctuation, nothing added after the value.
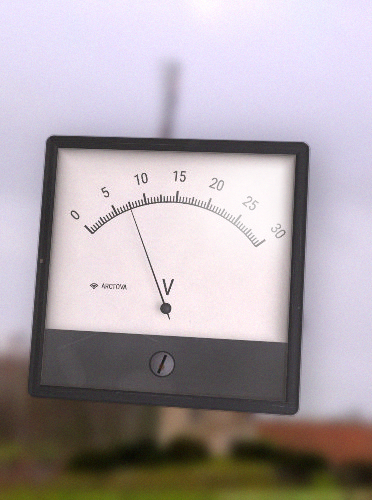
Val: 7.5 V
